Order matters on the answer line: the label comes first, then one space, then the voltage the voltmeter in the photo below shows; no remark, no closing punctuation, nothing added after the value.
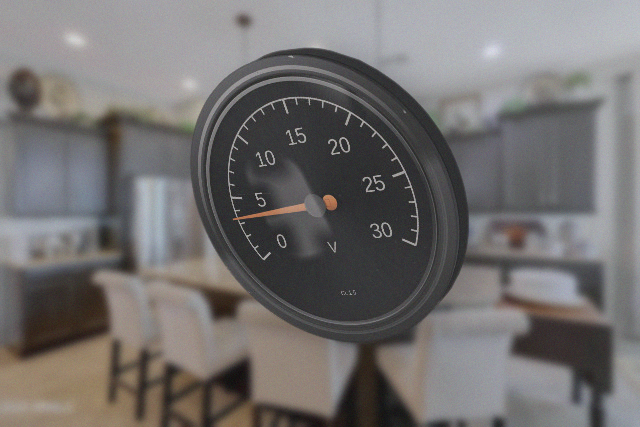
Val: 3.5 V
